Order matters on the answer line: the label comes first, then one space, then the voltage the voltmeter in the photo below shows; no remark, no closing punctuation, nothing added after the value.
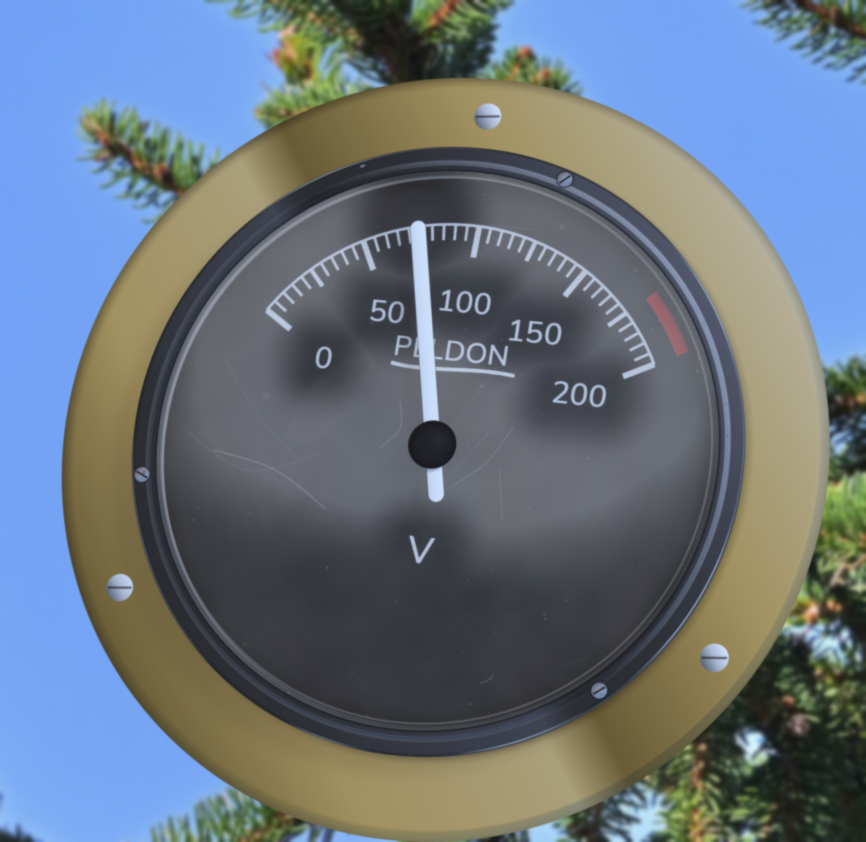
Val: 75 V
